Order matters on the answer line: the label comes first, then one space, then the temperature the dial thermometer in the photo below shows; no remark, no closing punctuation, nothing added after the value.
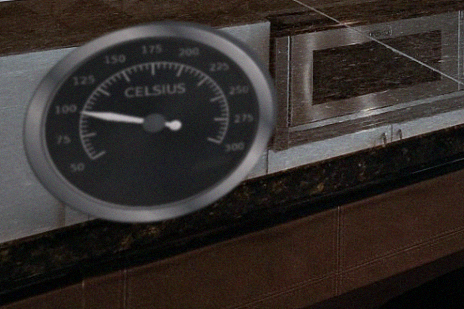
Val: 100 °C
